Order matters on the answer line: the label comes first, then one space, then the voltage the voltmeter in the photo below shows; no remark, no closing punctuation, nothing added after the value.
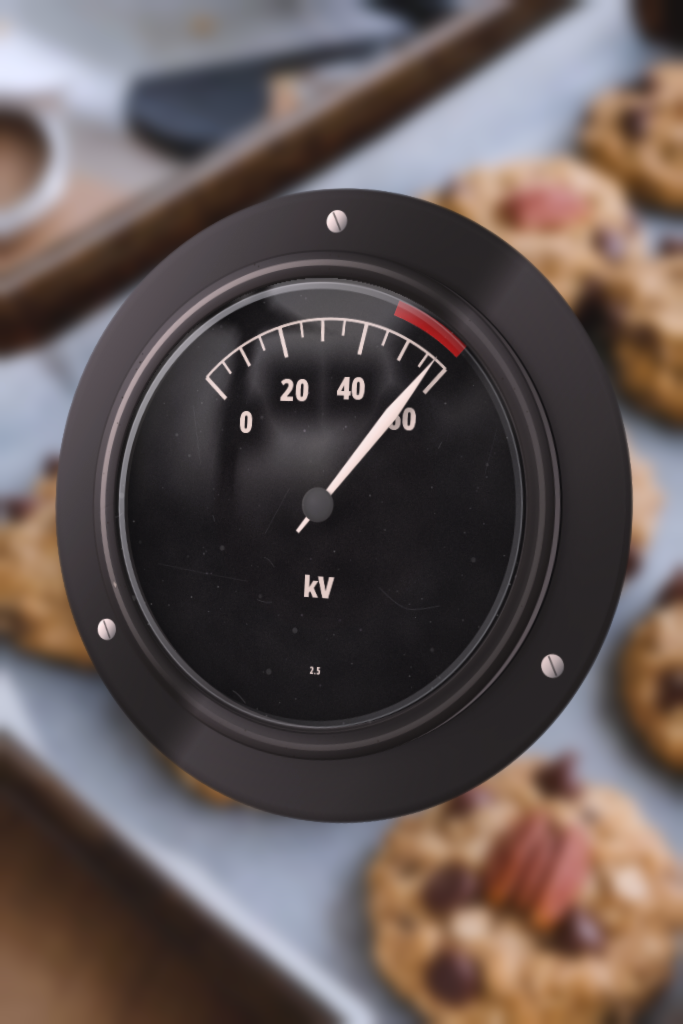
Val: 57.5 kV
